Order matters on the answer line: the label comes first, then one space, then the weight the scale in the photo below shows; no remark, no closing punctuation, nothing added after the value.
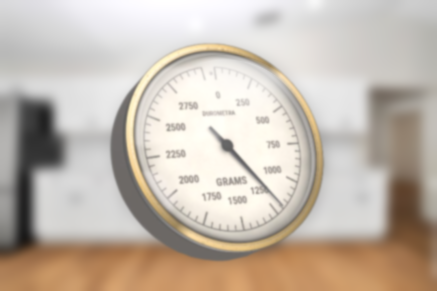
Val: 1200 g
